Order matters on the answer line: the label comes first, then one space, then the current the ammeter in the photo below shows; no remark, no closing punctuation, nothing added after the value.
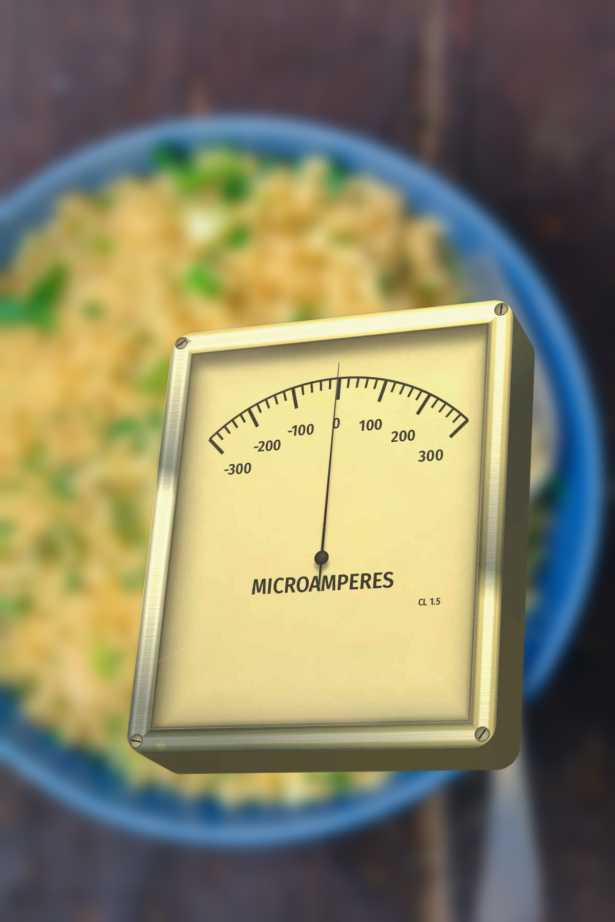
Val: 0 µA
